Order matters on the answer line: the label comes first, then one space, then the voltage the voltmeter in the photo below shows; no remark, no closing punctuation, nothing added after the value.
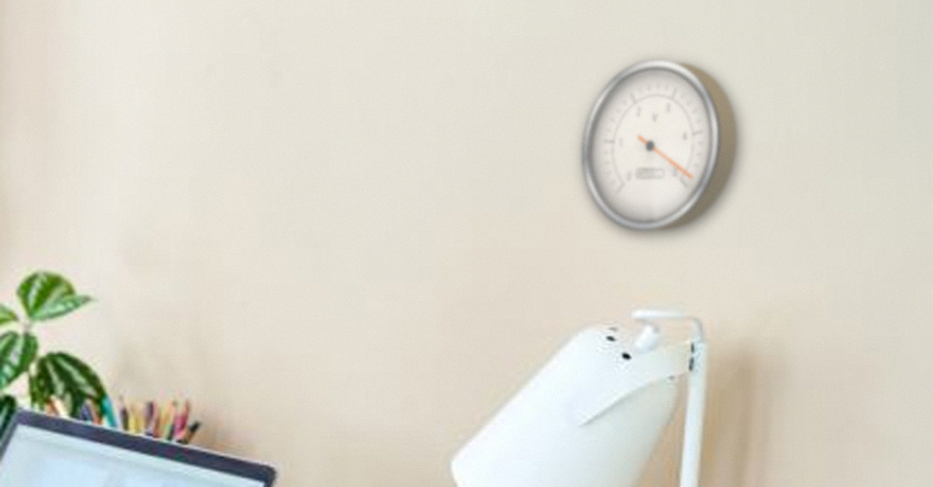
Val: 4.8 V
